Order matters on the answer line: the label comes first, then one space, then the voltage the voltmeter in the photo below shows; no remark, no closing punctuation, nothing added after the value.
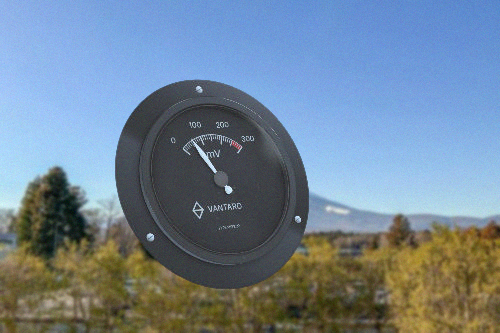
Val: 50 mV
